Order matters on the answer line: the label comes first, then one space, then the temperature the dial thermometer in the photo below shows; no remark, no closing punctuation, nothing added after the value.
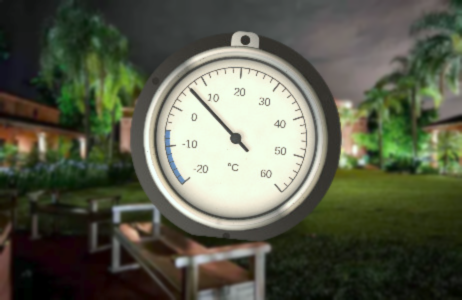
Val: 6 °C
